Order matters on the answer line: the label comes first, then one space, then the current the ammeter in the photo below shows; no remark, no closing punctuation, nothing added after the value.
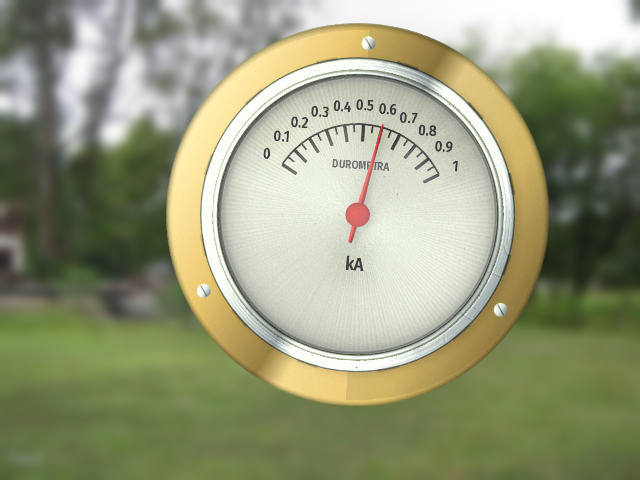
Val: 0.6 kA
